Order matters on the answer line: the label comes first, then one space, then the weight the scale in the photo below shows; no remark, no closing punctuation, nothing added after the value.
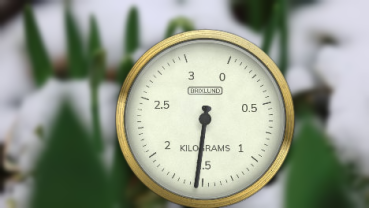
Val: 1.55 kg
